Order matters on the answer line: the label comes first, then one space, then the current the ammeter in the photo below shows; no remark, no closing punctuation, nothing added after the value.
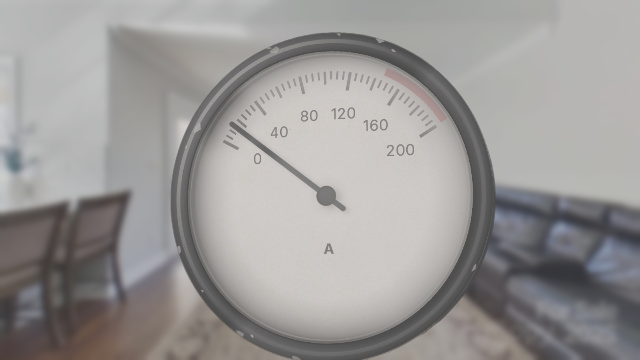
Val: 15 A
